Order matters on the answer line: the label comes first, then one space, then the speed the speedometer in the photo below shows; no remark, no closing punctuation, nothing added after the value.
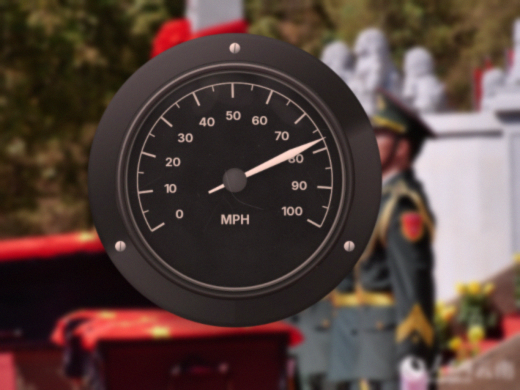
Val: 77.5 mph
